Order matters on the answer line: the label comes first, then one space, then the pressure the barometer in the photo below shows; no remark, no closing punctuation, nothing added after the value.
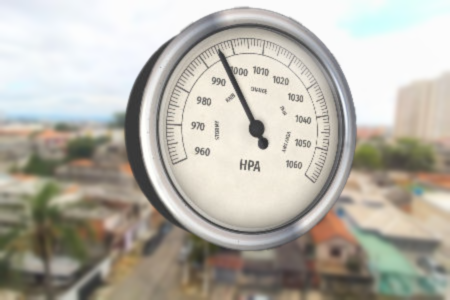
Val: 995 hPa
